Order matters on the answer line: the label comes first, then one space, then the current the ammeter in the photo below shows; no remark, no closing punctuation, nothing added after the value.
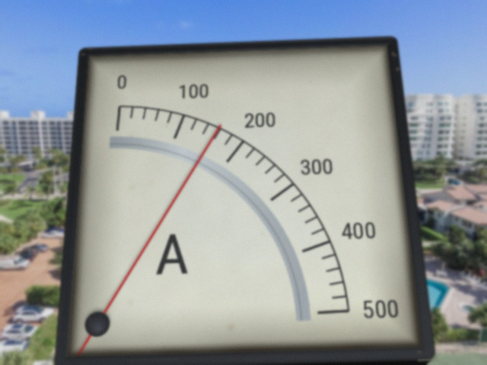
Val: 160 A
